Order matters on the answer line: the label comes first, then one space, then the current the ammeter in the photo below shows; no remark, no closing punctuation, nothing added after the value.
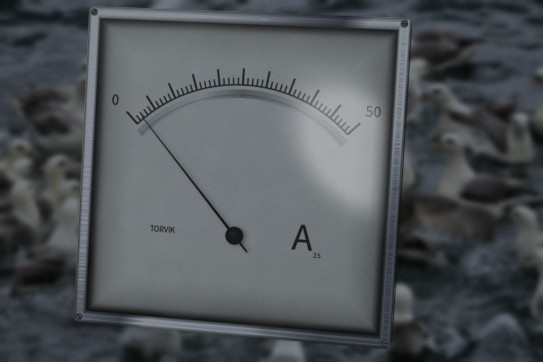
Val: 2 A
